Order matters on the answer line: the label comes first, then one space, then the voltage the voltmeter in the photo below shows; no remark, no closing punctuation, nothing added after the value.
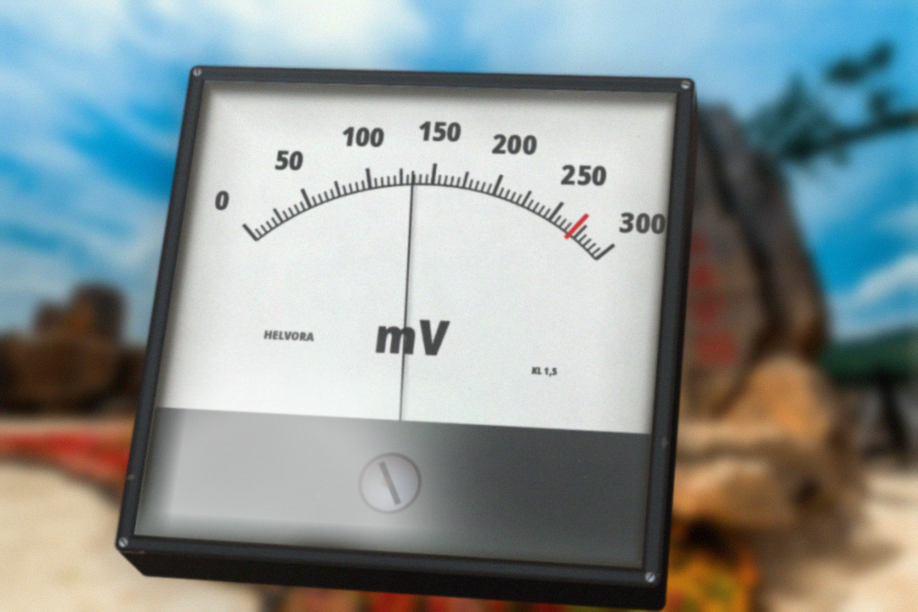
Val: 135 mV
